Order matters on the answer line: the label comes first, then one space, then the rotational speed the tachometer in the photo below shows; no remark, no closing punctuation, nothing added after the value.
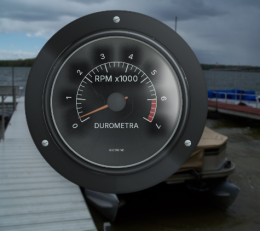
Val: 200 rpm
